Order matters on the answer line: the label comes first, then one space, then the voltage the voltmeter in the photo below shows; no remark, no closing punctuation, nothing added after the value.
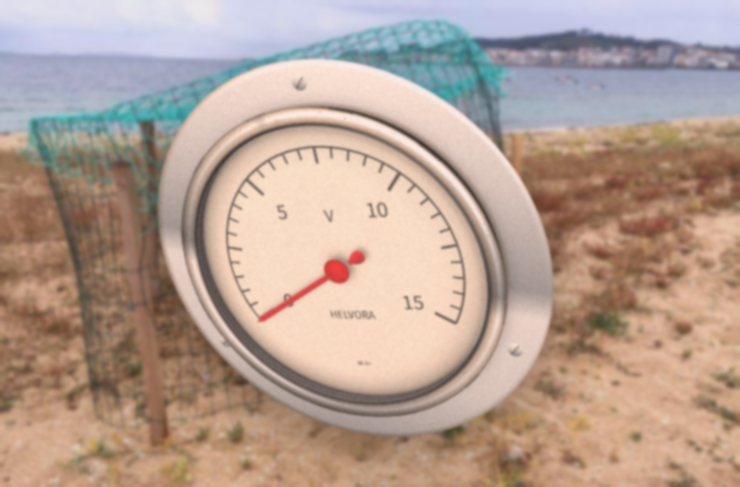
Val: 0 V
